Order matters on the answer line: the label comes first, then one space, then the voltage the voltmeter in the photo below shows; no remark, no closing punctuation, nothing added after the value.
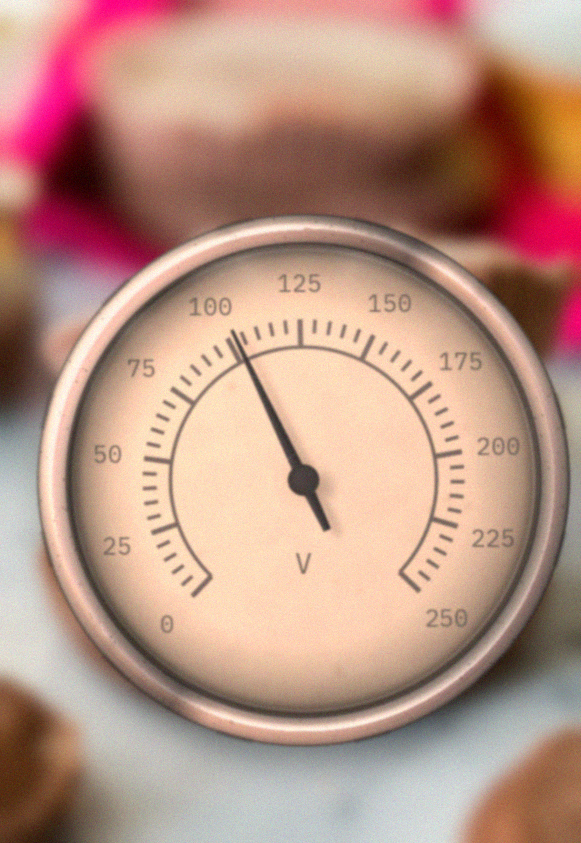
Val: 102.5 V
